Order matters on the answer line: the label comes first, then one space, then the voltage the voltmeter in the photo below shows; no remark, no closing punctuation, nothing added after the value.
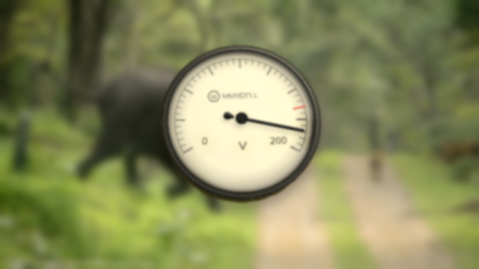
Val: 185 V
